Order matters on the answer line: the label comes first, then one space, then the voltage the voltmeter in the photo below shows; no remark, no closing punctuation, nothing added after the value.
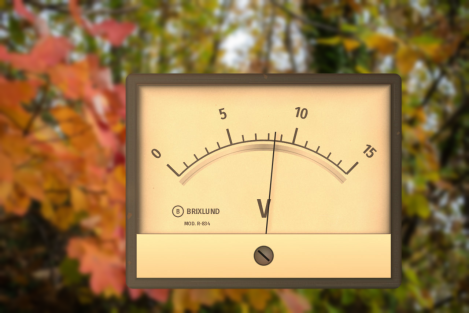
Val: 8.5 V
